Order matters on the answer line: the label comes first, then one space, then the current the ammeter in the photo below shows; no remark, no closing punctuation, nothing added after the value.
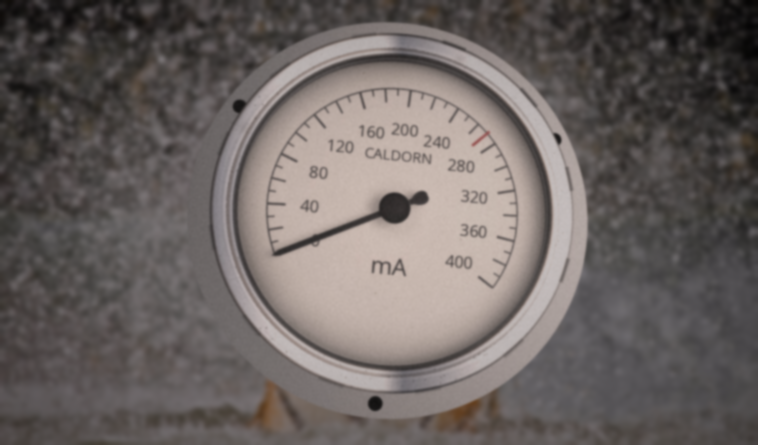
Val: 0 mA
